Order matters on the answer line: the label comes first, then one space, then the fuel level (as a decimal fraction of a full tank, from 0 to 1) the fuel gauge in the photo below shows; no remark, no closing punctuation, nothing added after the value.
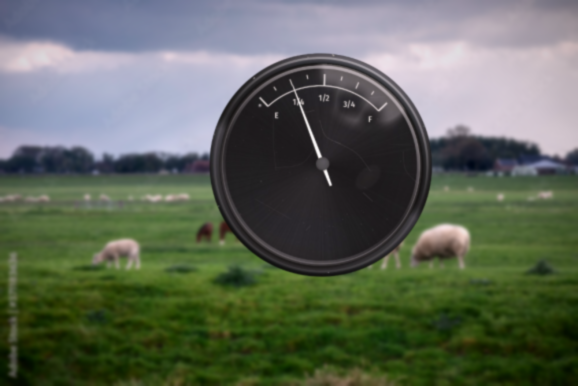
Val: 0.25
